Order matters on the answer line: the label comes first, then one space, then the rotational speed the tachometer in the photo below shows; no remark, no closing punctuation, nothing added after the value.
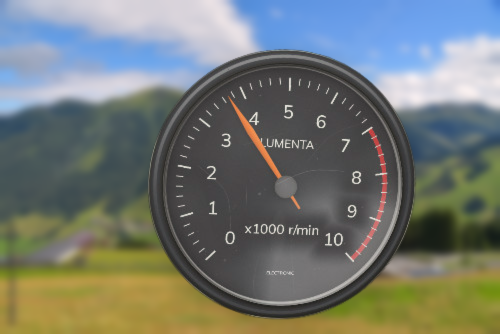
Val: 3700 rpm
